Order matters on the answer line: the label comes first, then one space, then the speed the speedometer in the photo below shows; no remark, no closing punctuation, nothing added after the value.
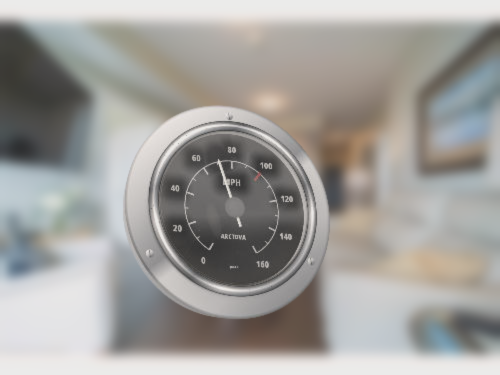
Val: 70 mph
